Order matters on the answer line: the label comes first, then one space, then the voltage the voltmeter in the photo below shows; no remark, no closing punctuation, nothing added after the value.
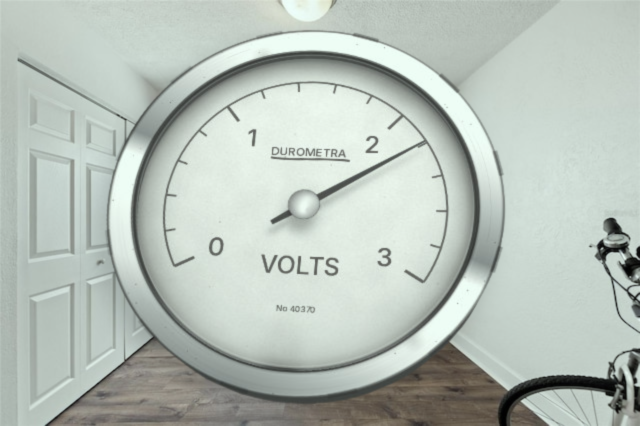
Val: 2.2 V
